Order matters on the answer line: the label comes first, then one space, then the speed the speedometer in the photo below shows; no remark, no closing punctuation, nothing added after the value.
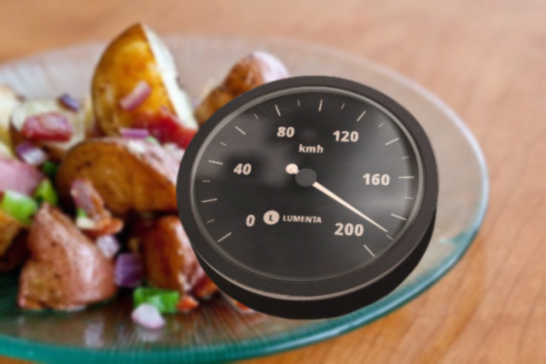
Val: 190 km/h
